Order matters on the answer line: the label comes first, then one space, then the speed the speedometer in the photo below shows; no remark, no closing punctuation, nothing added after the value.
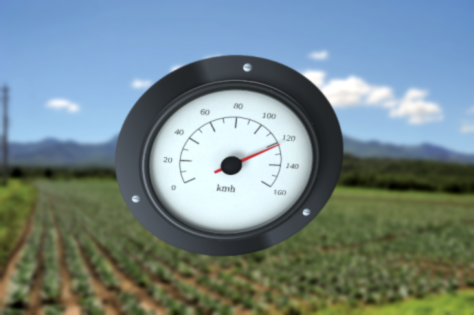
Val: 120 km/h
